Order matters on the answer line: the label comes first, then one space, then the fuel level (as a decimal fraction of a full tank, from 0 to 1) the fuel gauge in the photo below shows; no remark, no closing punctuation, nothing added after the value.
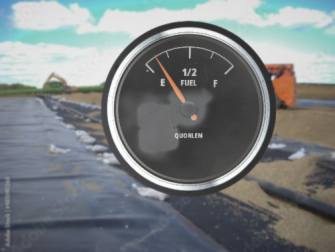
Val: 0.125
